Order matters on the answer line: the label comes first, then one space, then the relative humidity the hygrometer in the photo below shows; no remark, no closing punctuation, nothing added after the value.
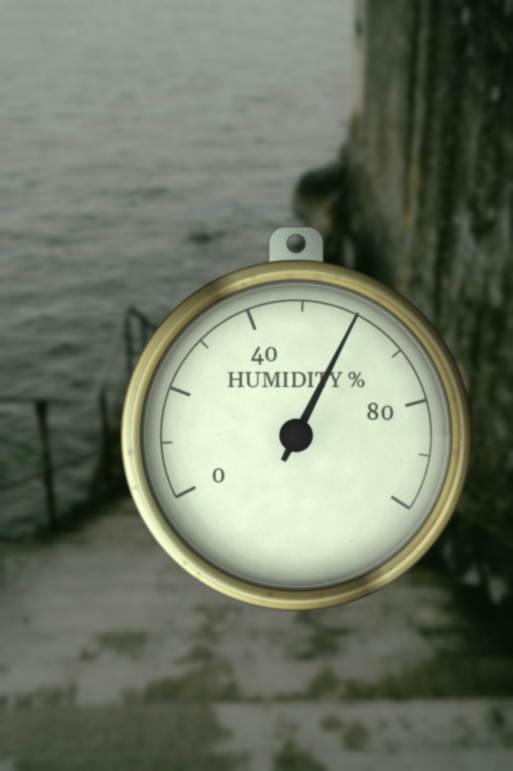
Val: 60 %
